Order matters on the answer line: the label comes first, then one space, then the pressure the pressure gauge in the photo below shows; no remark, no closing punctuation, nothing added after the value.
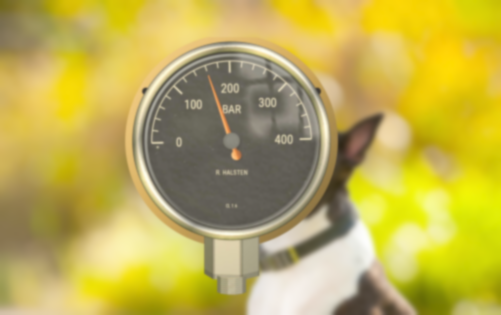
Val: 160 bar
